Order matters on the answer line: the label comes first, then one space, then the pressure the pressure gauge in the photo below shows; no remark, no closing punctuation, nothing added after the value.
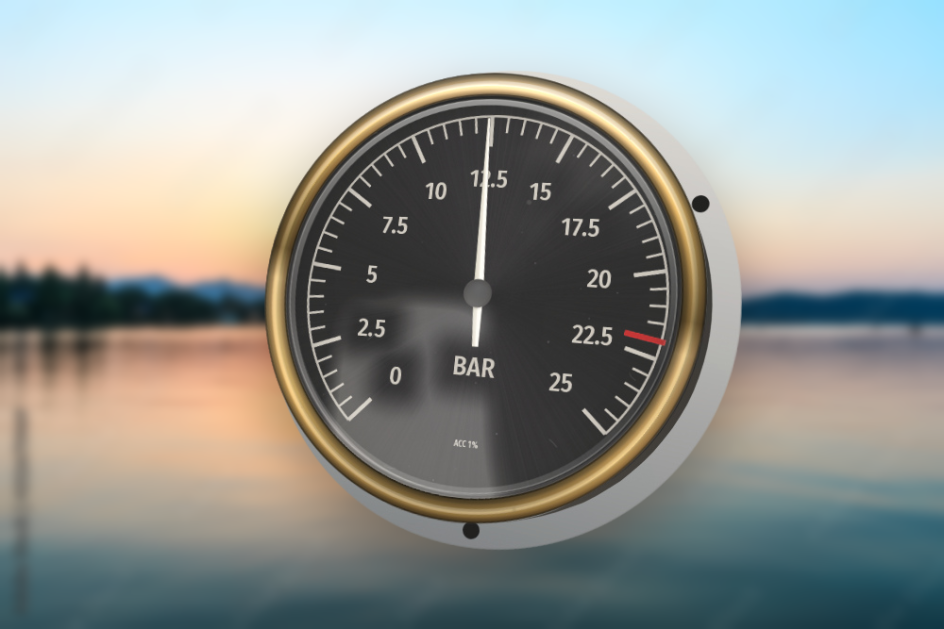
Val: 12.5 bar
